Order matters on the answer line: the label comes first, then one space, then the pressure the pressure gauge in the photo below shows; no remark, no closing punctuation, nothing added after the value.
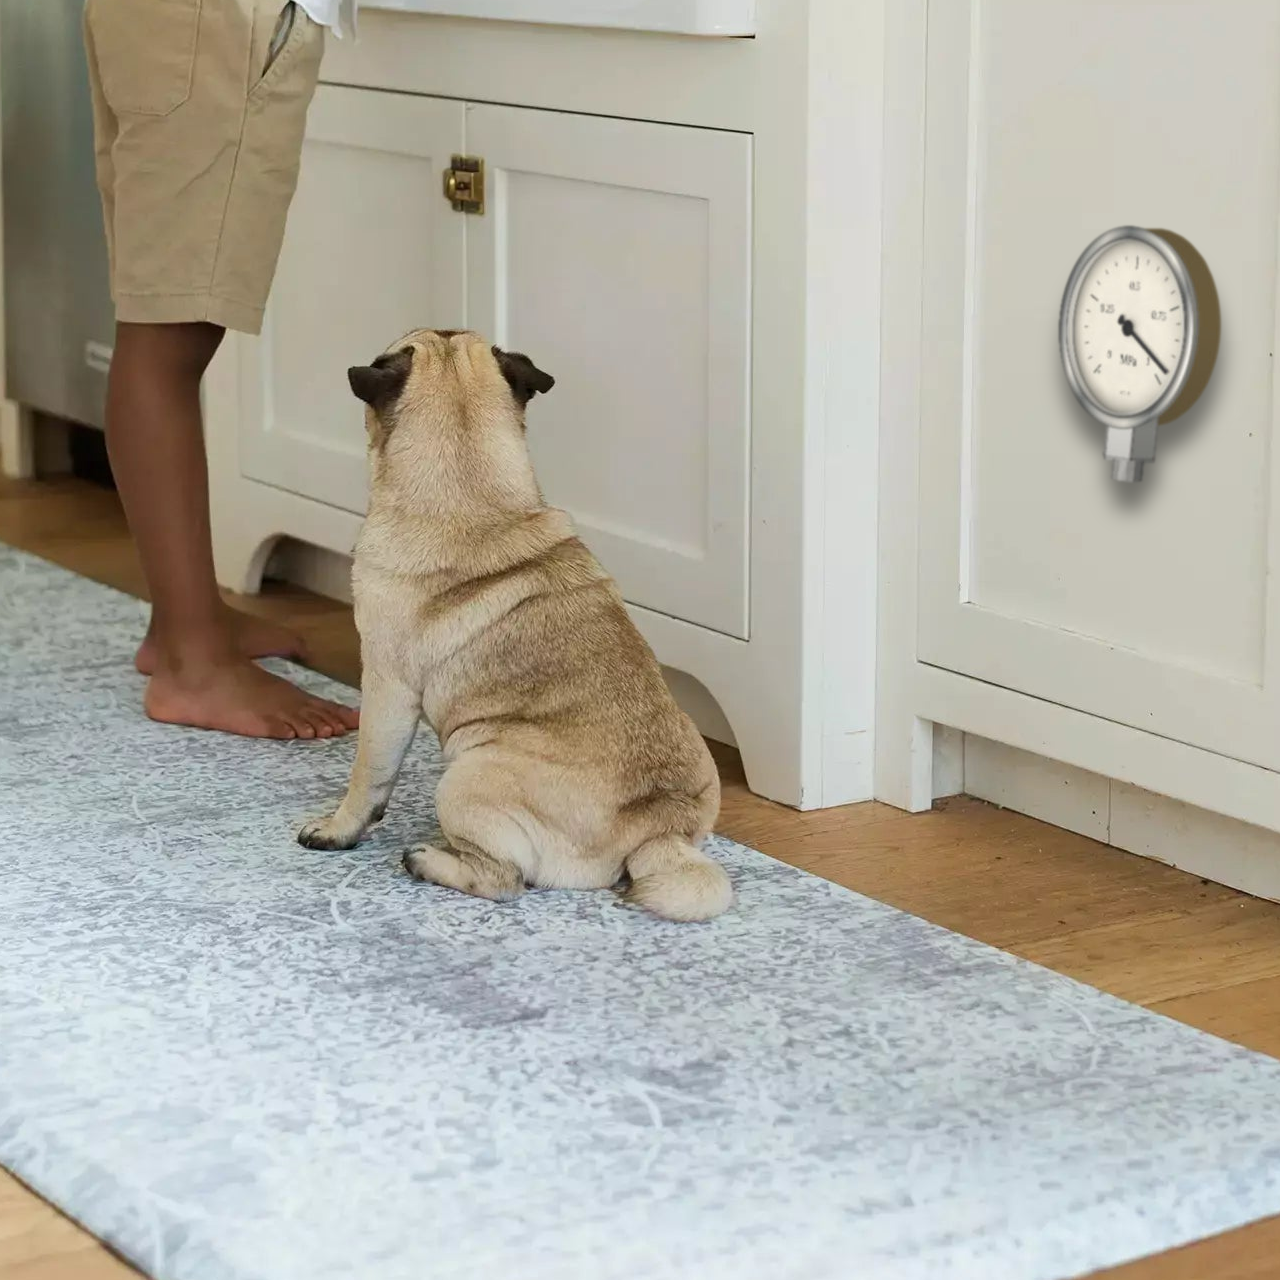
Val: 0.95 MPa
